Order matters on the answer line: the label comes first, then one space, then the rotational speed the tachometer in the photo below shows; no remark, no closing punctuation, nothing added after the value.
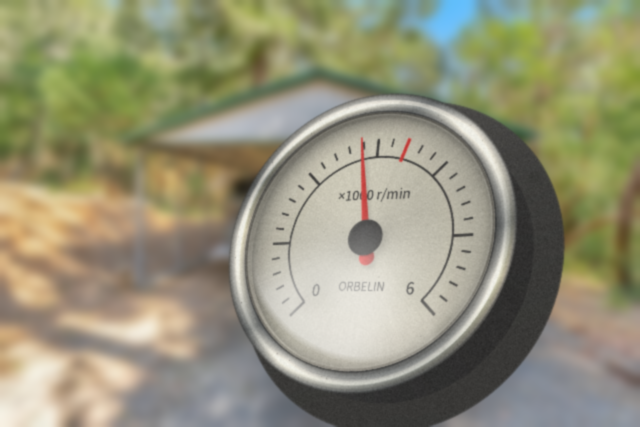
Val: 2800 rpm
